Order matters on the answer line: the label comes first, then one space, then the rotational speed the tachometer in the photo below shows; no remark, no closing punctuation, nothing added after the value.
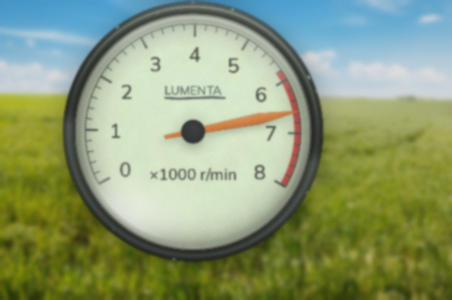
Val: 6600 rpm
